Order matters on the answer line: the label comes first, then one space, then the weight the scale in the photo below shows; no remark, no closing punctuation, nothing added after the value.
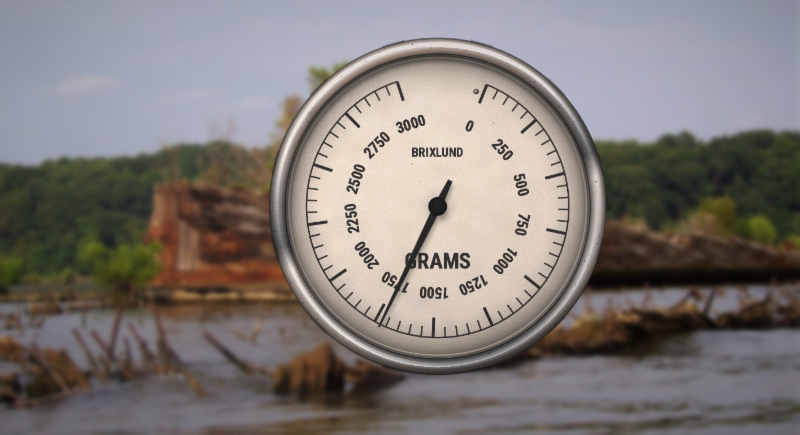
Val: 1725 g
